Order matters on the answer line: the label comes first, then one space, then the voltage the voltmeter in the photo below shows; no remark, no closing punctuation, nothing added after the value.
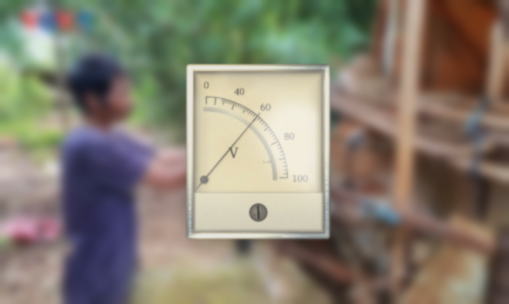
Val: 60 V
